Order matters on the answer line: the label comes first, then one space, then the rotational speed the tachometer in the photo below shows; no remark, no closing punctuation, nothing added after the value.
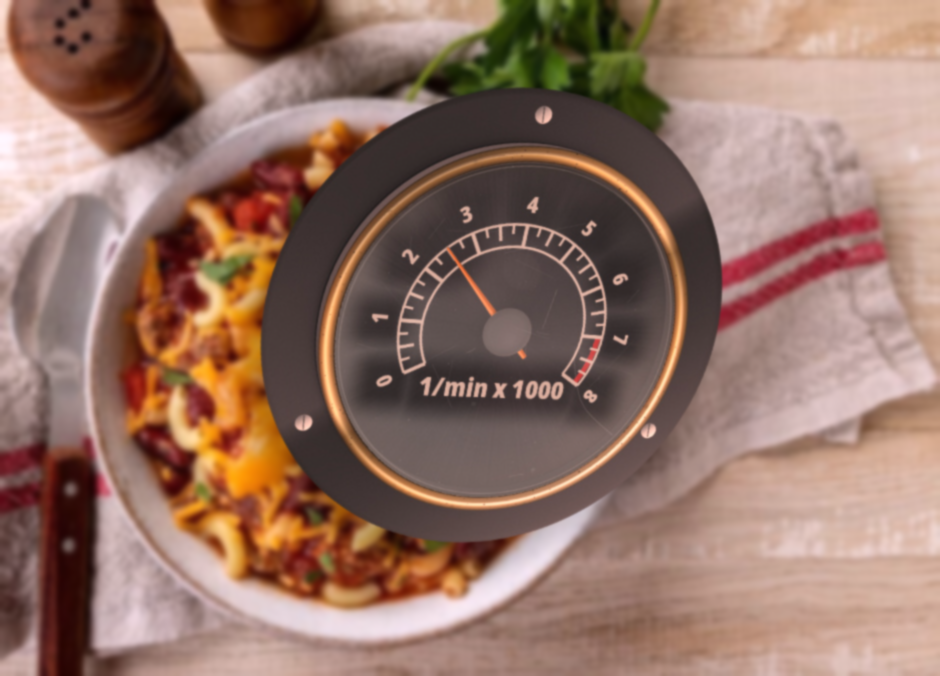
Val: 2500 rpm
